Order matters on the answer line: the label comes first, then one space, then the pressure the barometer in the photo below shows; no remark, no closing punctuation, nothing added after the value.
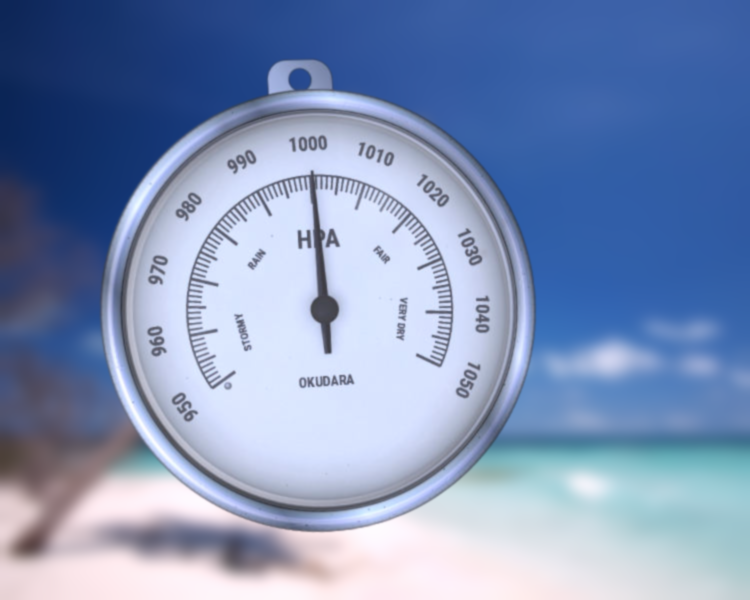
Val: 1000 hPa
